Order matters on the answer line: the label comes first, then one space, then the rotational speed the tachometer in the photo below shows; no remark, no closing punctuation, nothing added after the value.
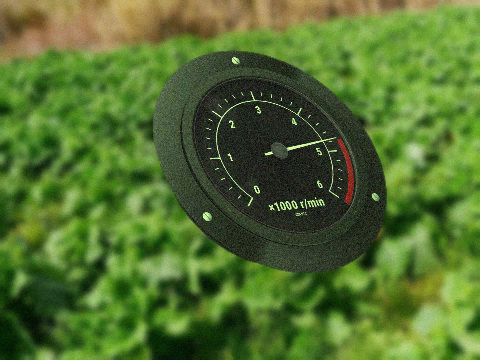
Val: 4800 rpm
